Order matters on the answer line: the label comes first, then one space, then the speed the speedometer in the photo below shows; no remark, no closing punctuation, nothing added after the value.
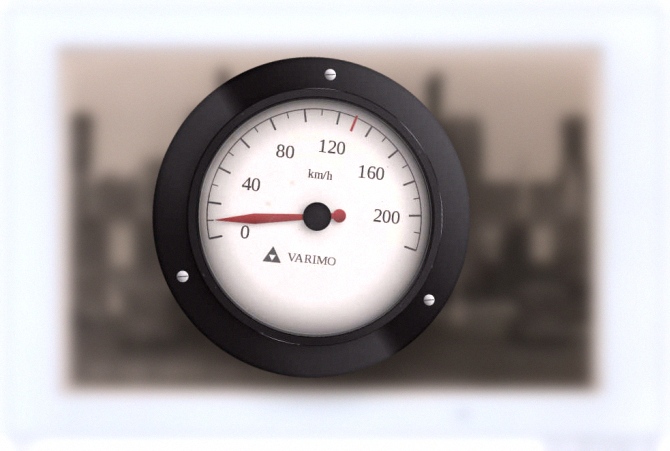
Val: 10 km/h
